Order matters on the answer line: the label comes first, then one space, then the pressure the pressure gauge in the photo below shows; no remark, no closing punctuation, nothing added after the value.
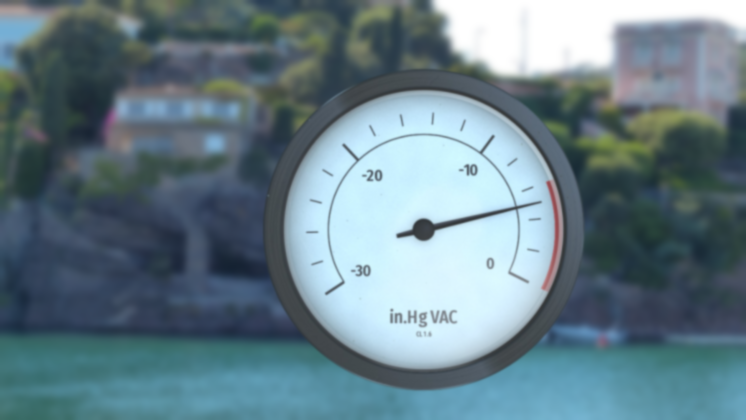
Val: -5 inHg
